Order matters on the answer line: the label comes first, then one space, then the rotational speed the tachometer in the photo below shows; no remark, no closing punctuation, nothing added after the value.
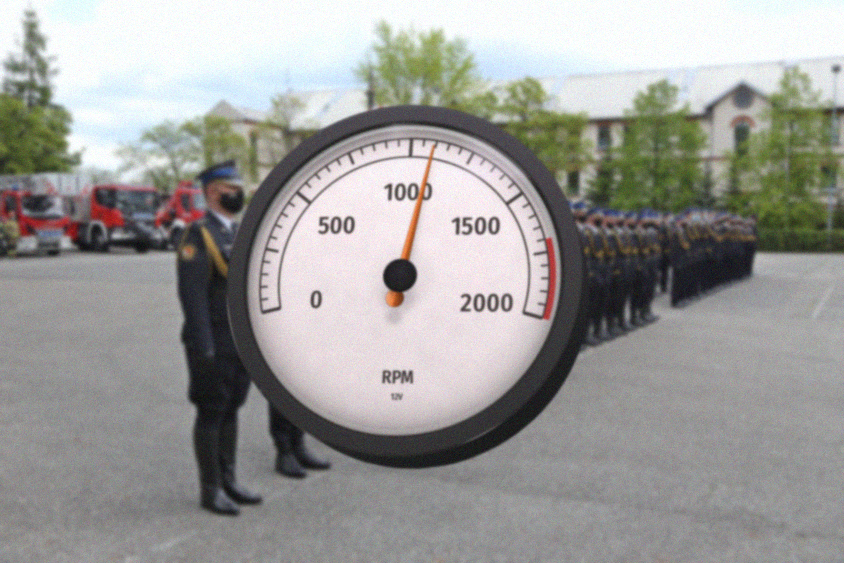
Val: 1100 rpm
